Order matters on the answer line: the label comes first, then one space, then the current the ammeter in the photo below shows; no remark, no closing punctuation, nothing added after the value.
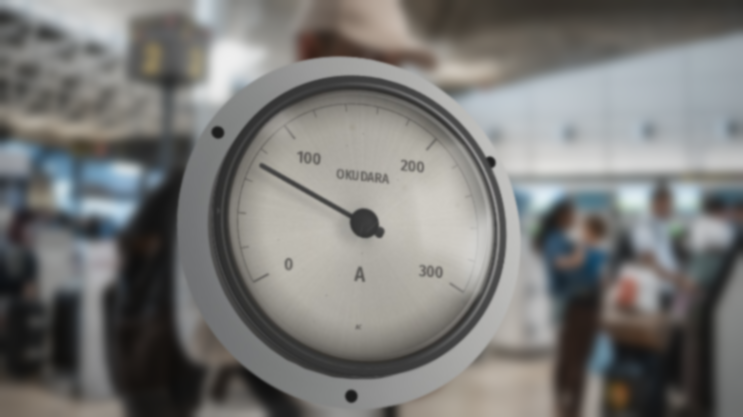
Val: 70 A
